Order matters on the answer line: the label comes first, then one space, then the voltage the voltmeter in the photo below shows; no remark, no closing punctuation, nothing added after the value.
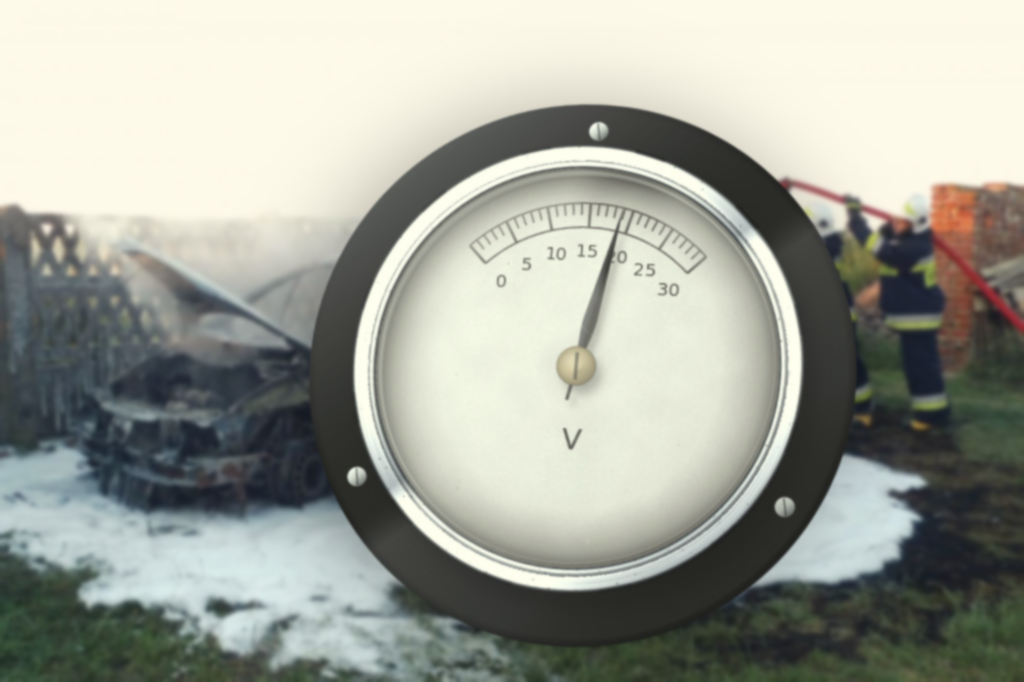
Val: 19 V
